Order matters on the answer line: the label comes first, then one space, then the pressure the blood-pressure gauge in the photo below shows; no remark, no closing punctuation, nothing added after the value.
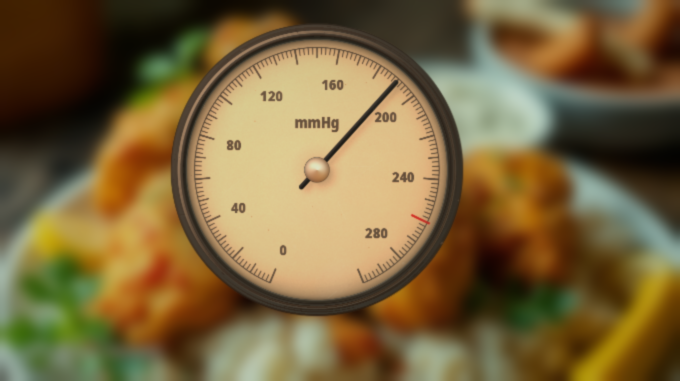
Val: 190 mmHg
